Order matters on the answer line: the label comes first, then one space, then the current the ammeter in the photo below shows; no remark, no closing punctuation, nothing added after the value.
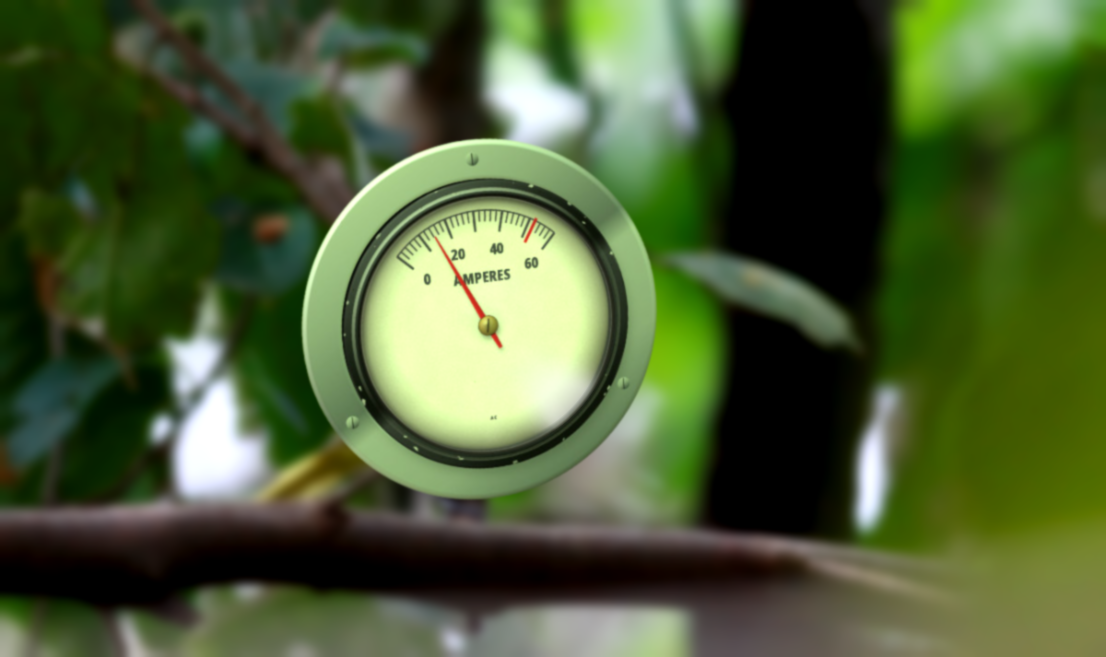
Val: 14 A
